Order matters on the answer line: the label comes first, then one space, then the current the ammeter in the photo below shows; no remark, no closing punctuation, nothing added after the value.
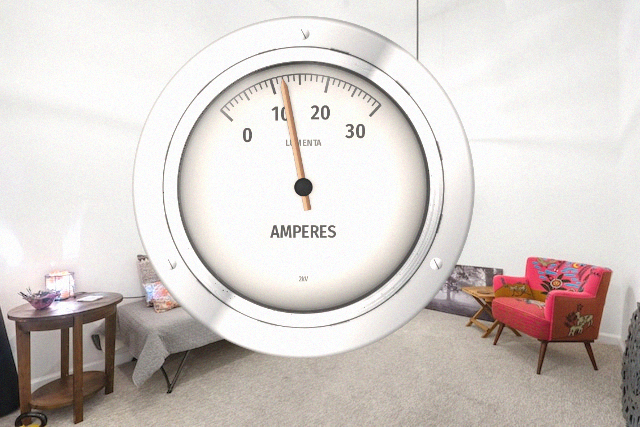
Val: 12 A
